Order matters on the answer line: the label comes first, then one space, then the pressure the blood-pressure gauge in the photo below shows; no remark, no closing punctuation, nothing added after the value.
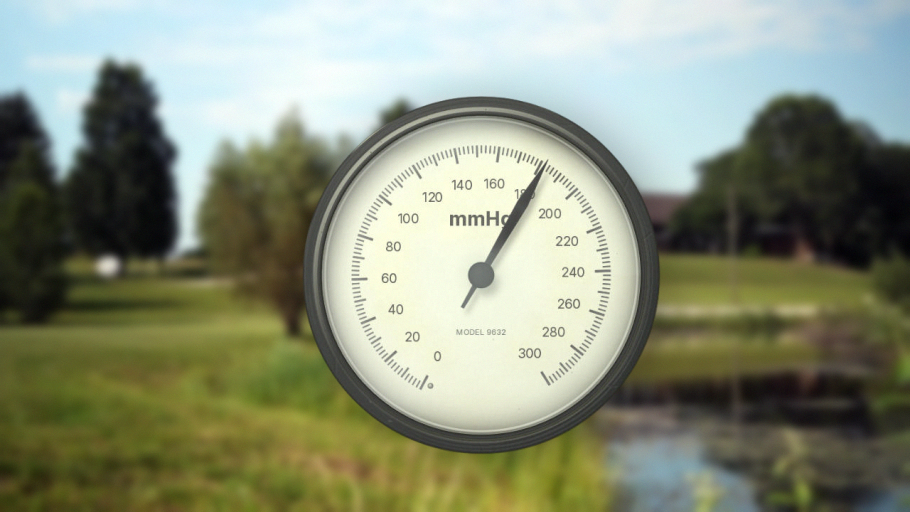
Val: 182 mmHg
